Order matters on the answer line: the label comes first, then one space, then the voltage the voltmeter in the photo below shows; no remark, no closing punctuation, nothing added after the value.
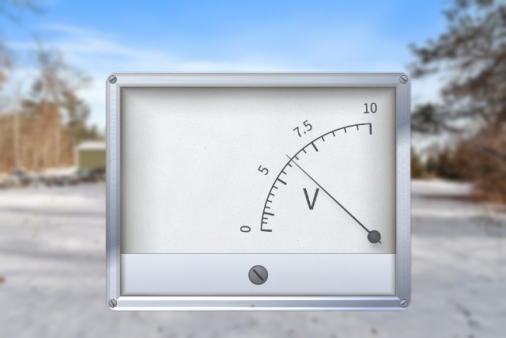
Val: 6.25 V
